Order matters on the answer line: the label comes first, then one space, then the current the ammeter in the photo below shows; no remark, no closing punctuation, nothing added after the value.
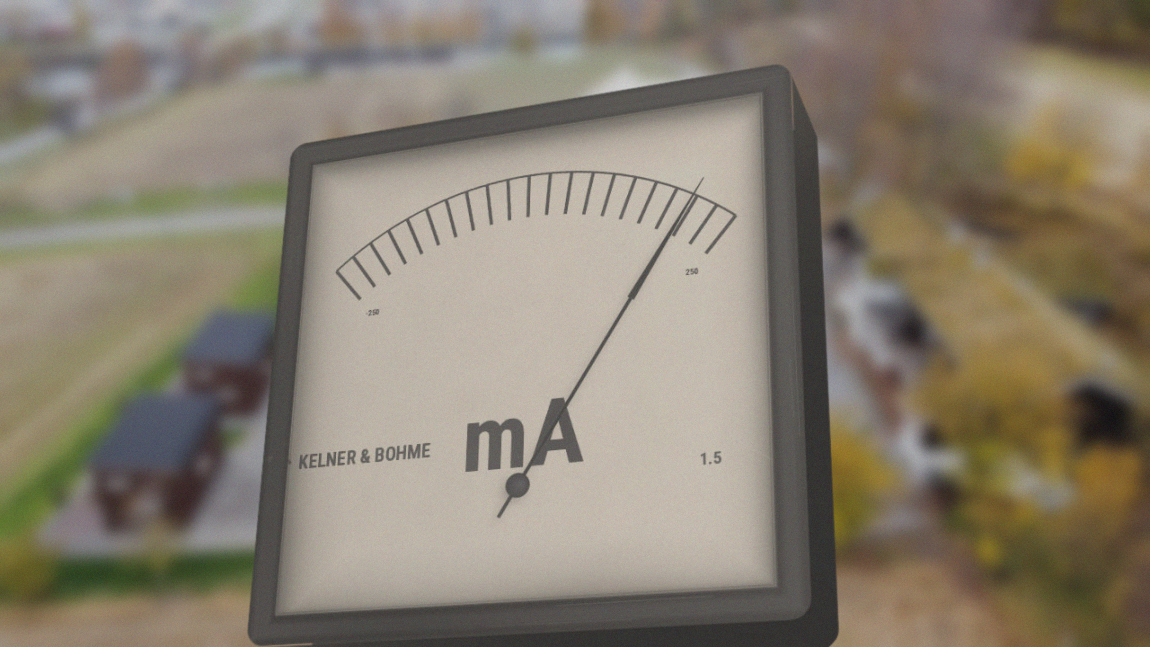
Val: 200 mA
